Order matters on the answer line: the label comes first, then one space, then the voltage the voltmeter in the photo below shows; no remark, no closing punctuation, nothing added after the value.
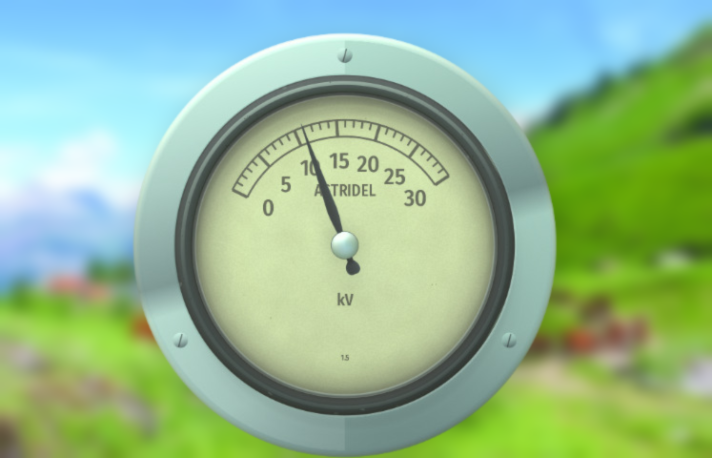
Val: 11 kV
